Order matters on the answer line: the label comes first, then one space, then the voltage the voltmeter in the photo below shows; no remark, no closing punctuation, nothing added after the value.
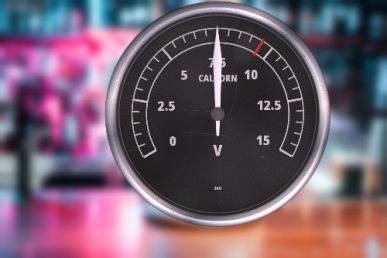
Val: 7.5 V
